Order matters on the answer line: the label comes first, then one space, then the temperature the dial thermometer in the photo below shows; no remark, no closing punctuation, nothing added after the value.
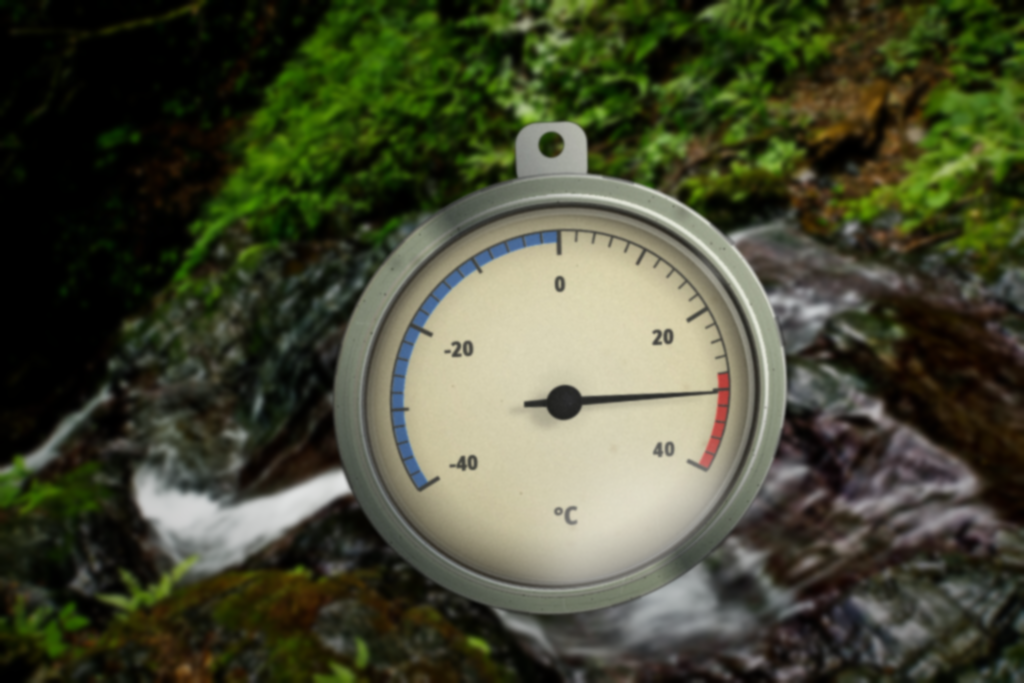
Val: 30 °C
